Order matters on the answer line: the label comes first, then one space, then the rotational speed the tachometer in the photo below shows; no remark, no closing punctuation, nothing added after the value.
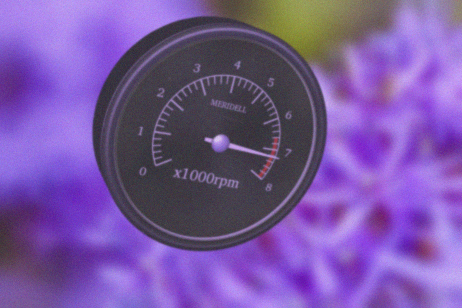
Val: 7200 rpm
